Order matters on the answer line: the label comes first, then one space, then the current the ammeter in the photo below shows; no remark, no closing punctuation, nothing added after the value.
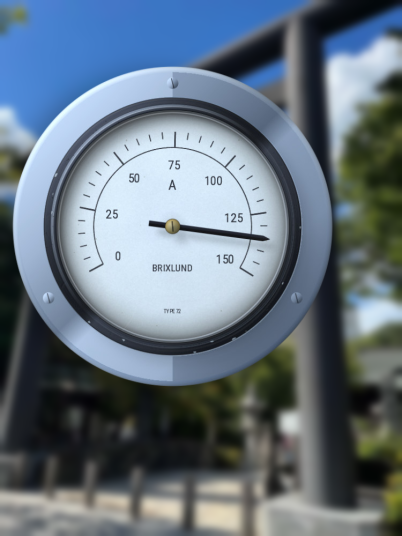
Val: 135 A
